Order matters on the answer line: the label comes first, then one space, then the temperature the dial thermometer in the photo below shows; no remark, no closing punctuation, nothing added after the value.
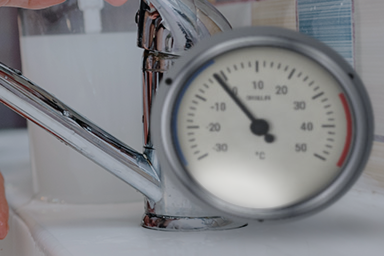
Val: -2 °C
